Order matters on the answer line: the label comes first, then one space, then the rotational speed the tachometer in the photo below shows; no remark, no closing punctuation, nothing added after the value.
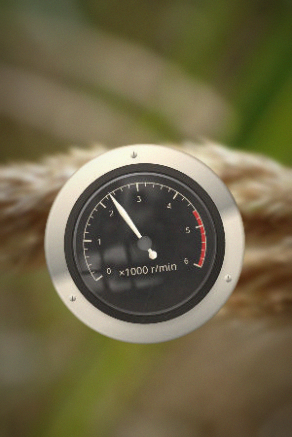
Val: 2300 rpm
